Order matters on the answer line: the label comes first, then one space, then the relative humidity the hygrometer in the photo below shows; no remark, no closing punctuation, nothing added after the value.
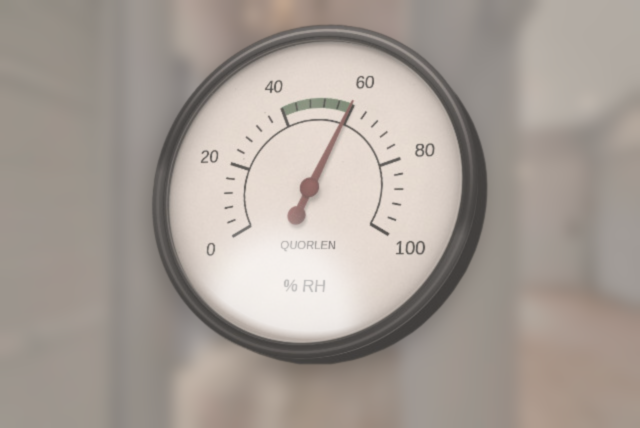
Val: 60 %
